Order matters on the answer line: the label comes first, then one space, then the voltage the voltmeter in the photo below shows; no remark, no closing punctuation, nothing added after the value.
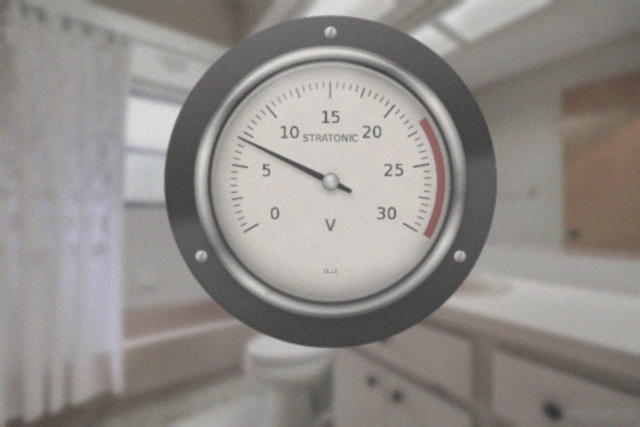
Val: 7 V
